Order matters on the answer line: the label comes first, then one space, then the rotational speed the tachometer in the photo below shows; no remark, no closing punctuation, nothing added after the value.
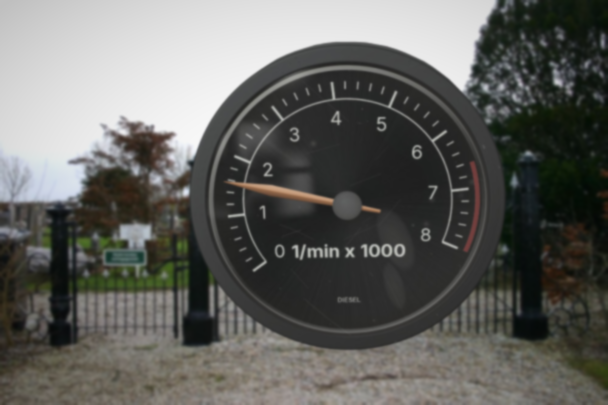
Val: 1600 rpm
